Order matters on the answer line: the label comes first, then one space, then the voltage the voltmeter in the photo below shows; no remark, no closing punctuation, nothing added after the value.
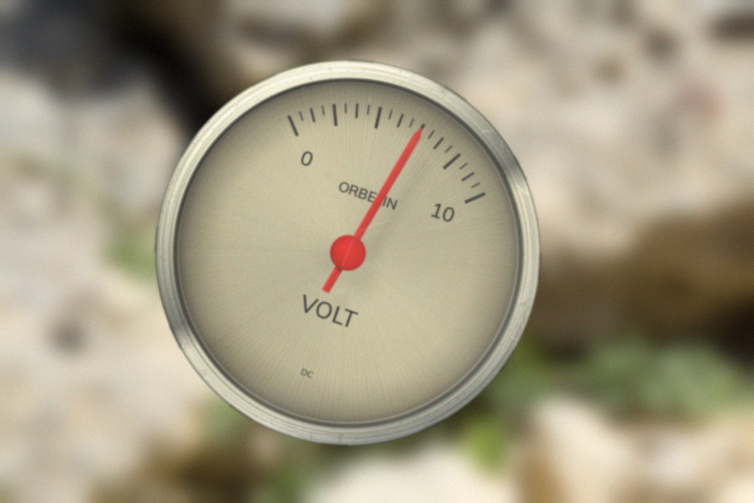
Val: 6 V
